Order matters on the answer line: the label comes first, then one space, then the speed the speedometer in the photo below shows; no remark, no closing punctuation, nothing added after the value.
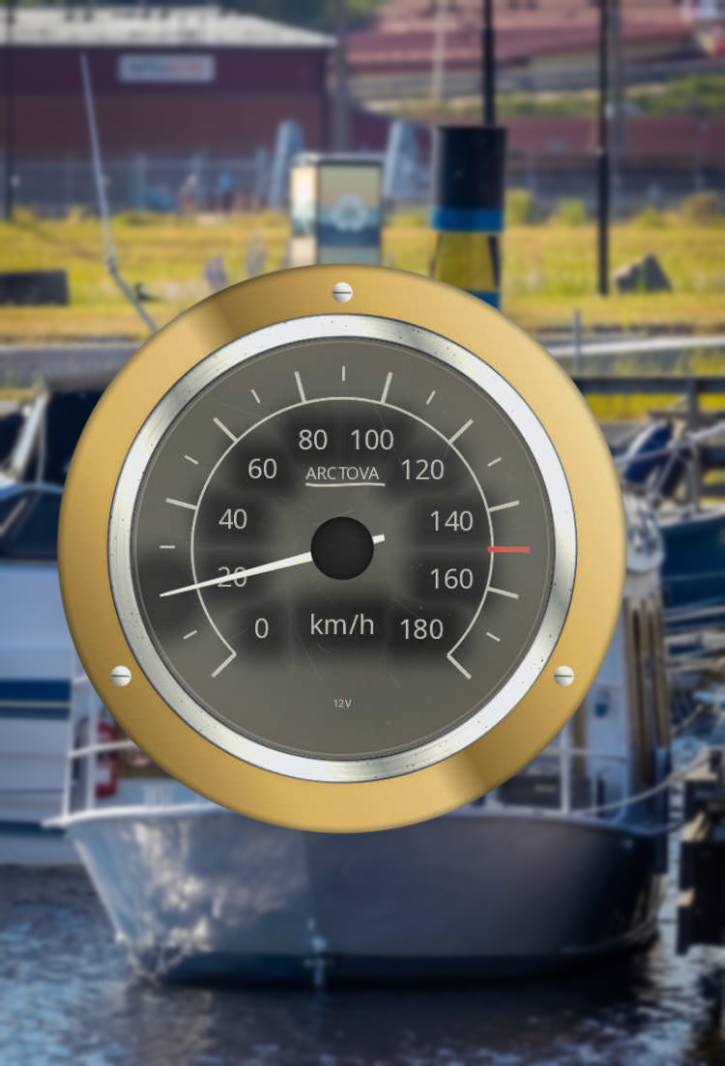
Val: 20 km/h
